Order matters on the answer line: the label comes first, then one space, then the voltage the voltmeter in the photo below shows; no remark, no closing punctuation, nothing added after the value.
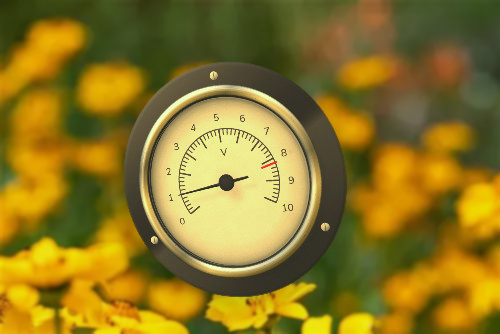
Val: 1 V
